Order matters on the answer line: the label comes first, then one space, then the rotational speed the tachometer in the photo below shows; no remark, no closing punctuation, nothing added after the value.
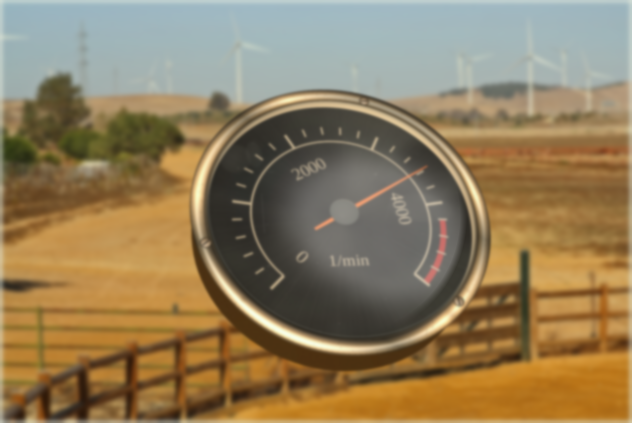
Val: 3600 rpm
